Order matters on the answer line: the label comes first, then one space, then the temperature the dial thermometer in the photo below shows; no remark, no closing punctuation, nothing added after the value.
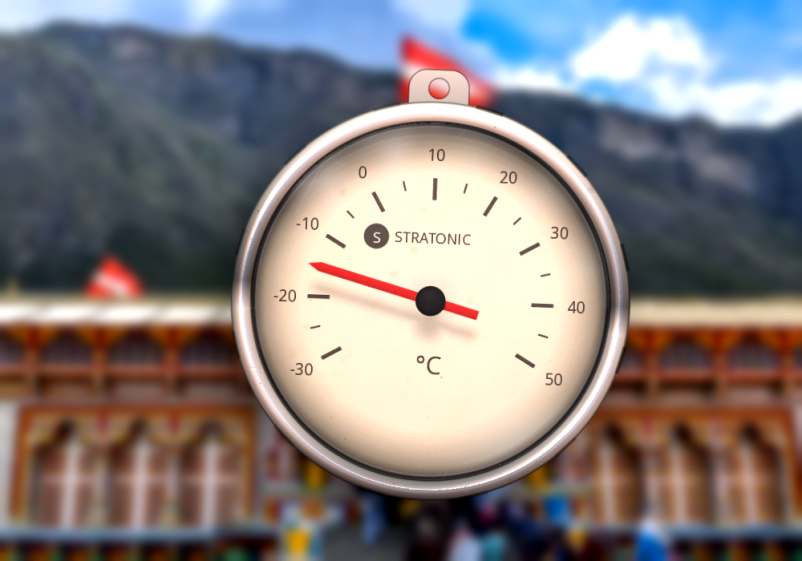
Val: -15 °C
